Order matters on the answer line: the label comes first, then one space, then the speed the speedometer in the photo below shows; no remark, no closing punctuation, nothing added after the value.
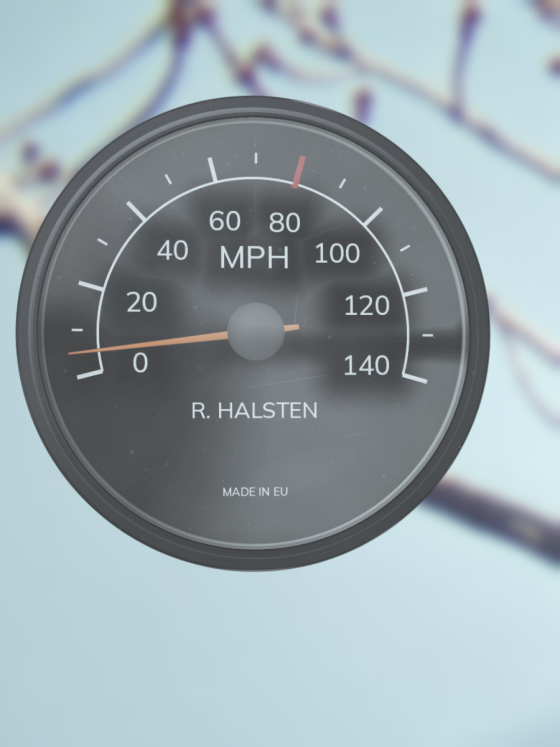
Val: 5 mph
